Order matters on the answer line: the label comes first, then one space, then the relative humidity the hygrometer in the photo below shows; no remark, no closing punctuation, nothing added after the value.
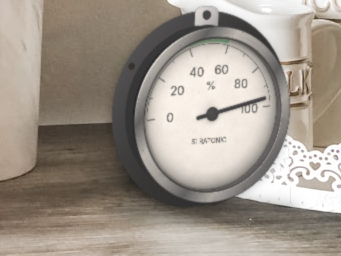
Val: 95 %
